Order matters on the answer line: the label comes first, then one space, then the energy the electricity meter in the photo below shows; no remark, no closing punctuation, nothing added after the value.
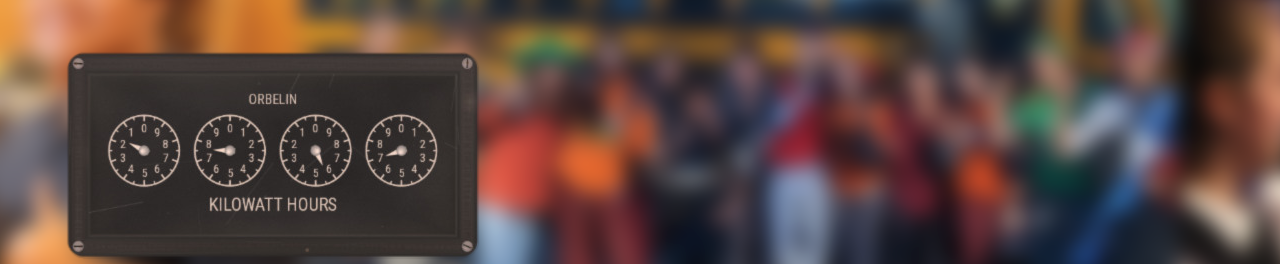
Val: 1757 kWh
